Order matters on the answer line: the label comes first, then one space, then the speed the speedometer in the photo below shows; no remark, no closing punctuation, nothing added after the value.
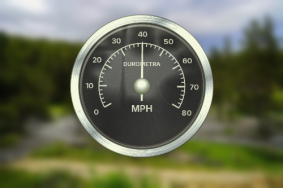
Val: 40 mph
